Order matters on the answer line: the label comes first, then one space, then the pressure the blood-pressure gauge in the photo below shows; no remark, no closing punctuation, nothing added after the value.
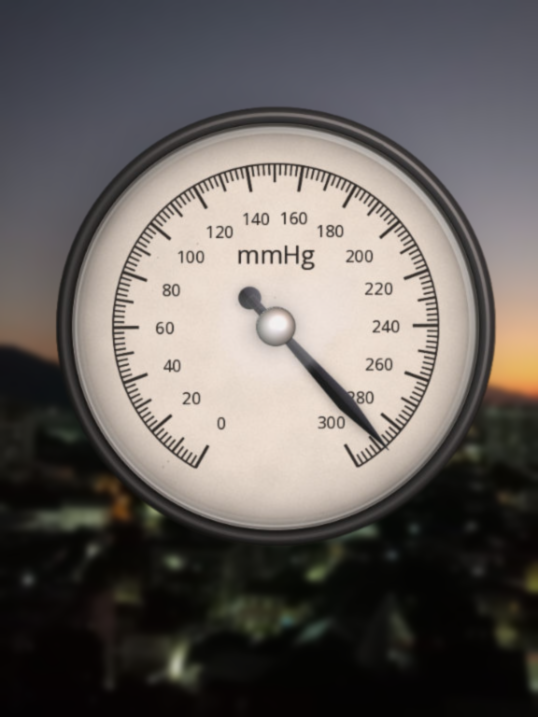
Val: 288 mmHg
